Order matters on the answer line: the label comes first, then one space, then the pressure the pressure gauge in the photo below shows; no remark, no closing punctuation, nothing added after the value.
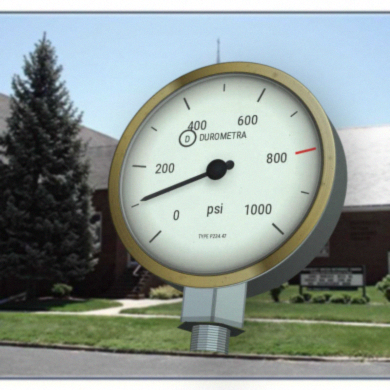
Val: 100 psi
